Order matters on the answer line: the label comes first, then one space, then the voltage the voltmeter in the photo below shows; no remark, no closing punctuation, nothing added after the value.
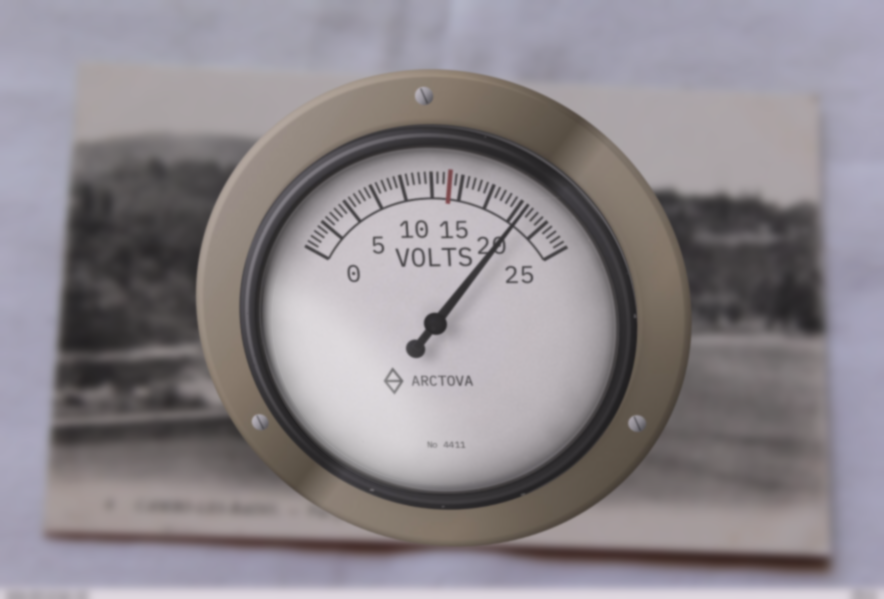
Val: 20.5 V
